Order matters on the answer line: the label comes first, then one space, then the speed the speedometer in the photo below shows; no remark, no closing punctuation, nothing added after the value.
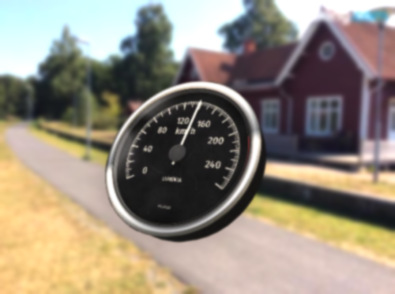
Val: 140 km/h
